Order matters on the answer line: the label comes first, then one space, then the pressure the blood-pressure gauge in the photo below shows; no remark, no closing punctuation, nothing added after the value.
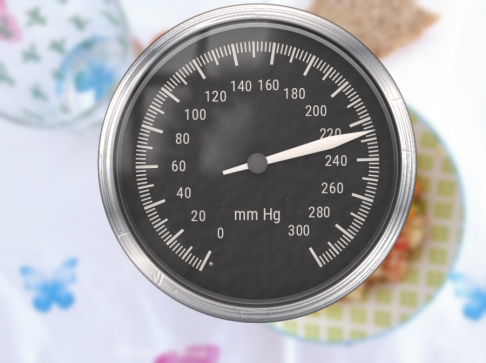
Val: 226 mmHg
